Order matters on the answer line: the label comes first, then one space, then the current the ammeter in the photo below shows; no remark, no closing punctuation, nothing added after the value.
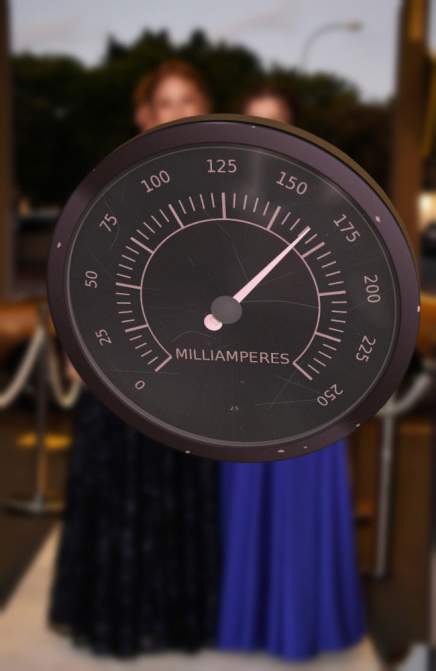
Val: 165 mA
